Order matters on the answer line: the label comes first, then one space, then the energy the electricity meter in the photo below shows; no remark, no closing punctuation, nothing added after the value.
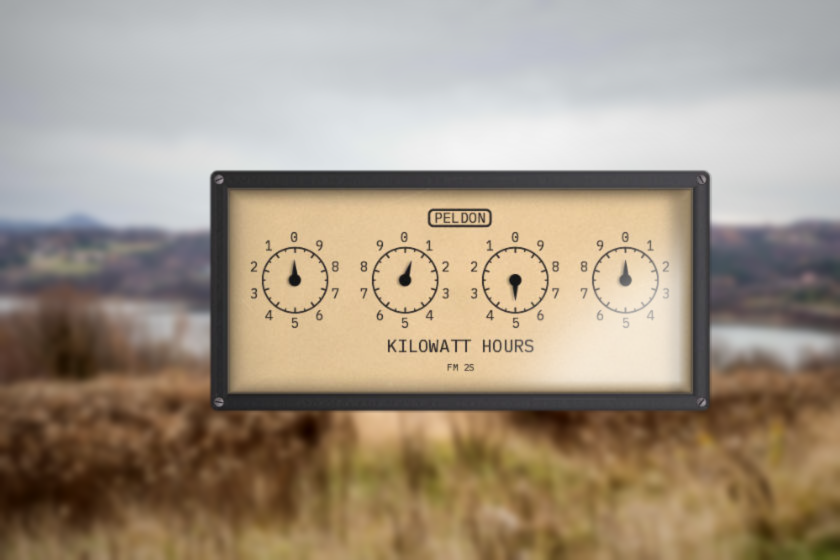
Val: 50 kWh
